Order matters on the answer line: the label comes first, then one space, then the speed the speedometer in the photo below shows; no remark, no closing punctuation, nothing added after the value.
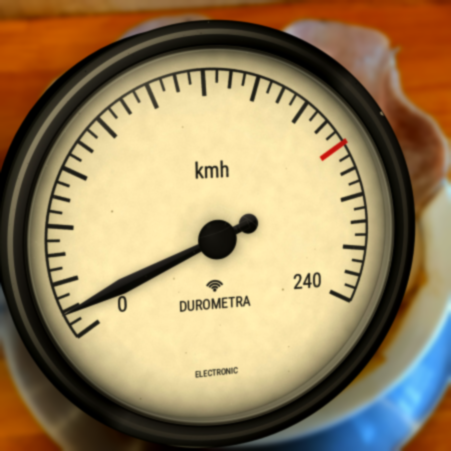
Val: 10 km/h
